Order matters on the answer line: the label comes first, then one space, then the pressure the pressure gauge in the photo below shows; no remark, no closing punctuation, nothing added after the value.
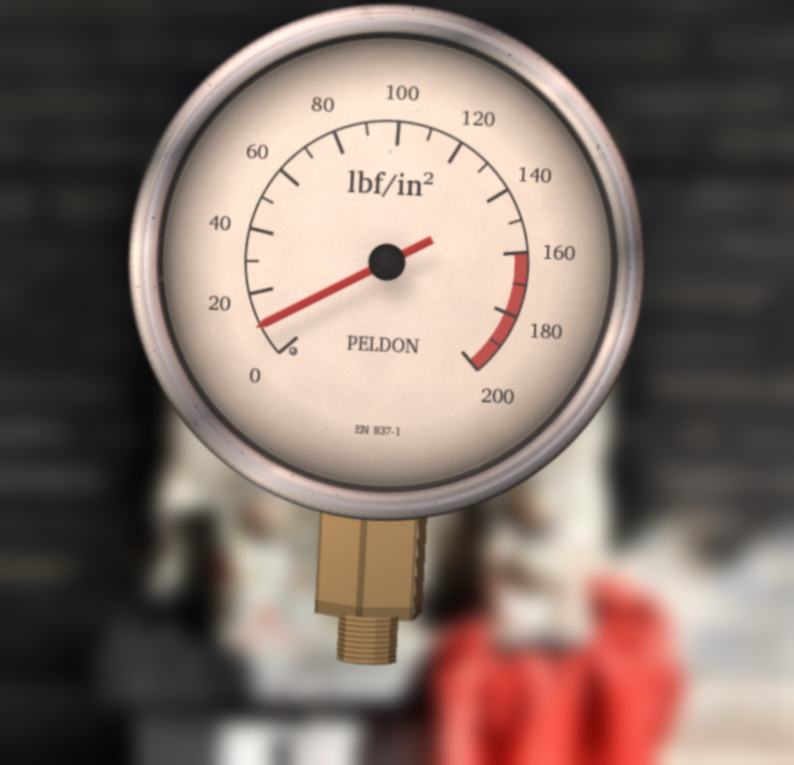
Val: 10 psi
